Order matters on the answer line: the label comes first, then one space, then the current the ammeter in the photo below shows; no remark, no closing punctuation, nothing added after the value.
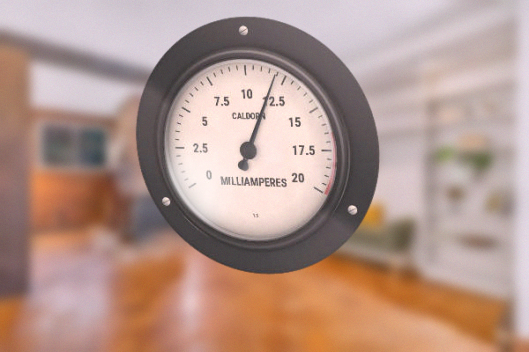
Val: 12 mA
